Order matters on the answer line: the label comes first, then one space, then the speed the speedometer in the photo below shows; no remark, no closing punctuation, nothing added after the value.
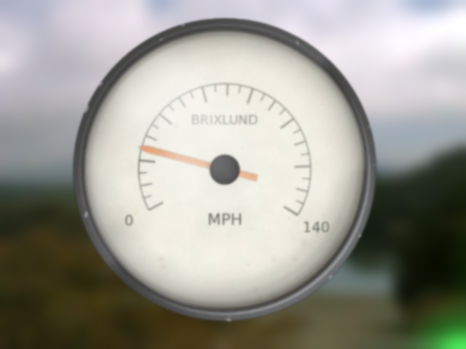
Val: 25 mph
